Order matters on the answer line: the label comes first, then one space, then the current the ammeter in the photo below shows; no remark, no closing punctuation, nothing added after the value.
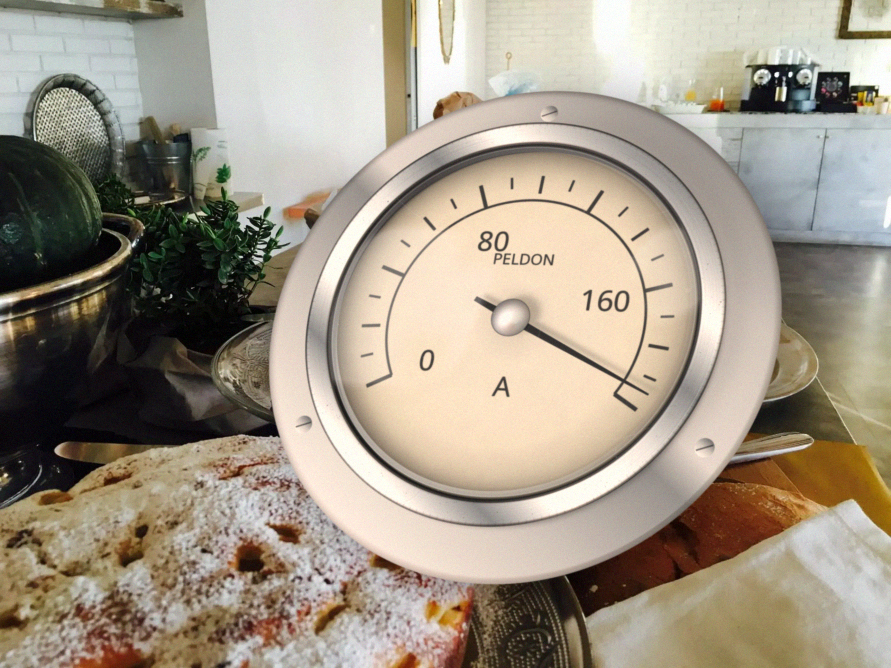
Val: 195 A
